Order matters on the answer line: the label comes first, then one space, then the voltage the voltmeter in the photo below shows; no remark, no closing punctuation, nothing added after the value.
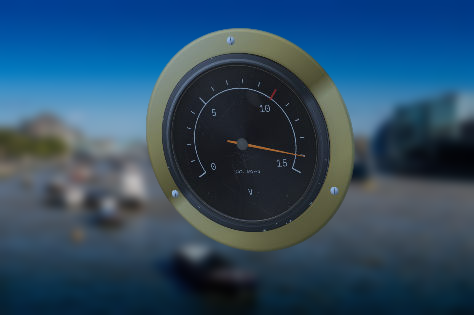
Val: 14 V
